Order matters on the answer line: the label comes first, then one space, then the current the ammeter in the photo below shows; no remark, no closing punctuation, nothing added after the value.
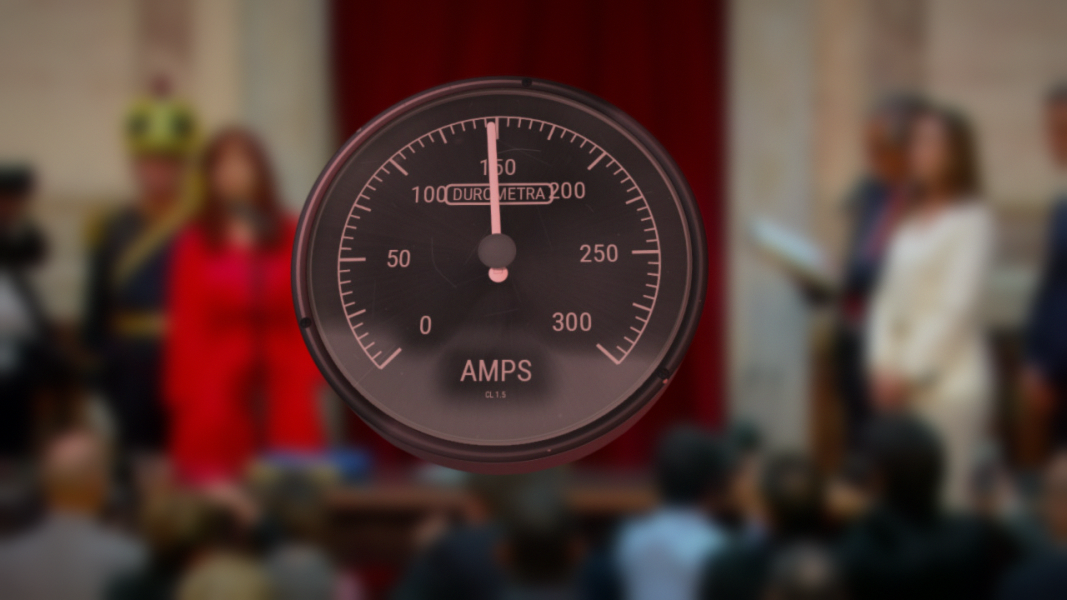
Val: 147.5 A
